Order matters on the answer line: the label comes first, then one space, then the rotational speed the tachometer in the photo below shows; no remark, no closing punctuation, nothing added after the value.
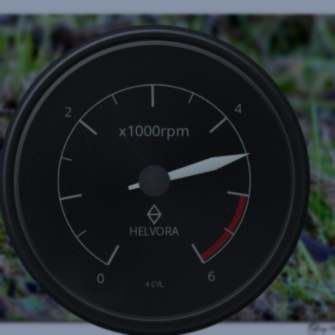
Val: 4500 rpm
